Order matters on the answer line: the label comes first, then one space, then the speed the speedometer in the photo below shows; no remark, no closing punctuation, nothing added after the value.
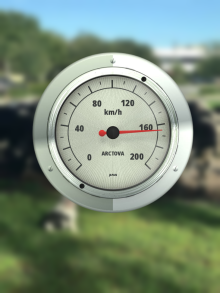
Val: 165 km/h
